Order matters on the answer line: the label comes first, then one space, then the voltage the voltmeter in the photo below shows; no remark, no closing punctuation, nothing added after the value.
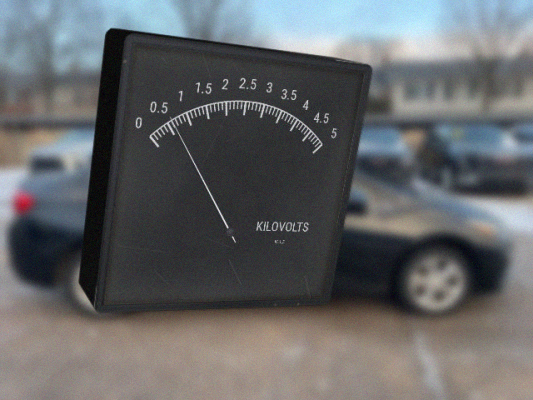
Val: 0.6 kV
